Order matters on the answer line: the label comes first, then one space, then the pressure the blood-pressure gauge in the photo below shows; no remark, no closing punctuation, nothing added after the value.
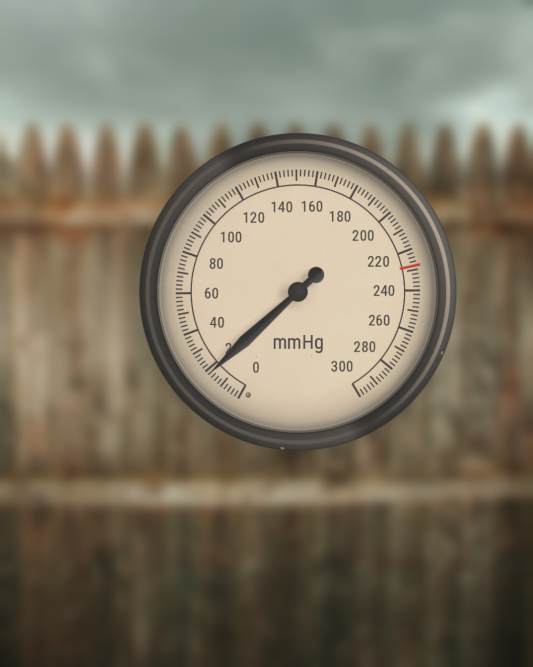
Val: 18 mmHg
